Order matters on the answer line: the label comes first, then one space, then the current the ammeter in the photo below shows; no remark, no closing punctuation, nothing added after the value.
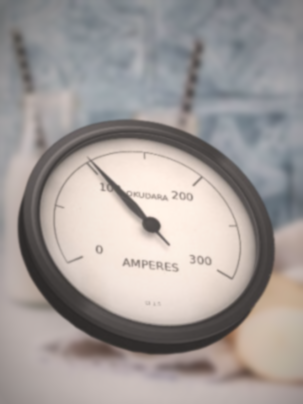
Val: 100 A
